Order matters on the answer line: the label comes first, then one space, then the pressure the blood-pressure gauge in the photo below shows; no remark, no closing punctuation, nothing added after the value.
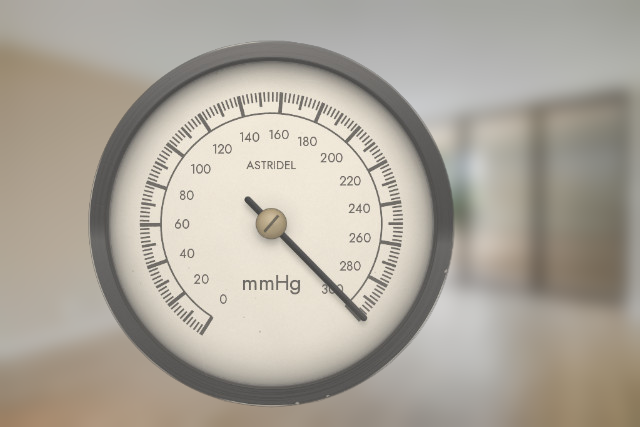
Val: 298 mmHg
